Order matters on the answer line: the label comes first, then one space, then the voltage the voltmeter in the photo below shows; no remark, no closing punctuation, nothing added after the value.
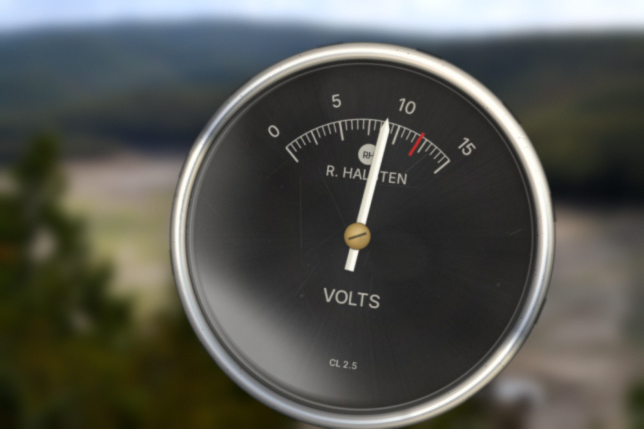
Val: 9 V
